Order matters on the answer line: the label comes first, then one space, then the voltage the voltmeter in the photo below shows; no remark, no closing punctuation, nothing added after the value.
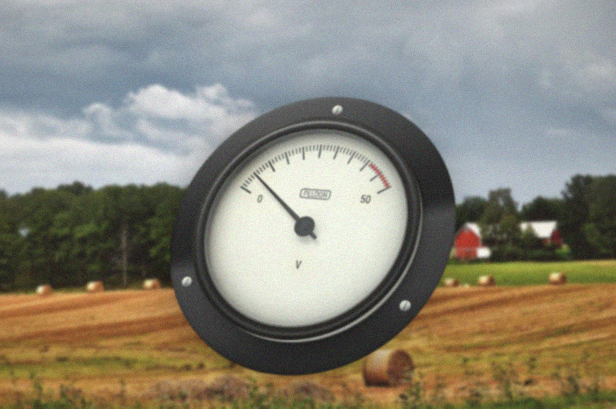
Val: 5 V
